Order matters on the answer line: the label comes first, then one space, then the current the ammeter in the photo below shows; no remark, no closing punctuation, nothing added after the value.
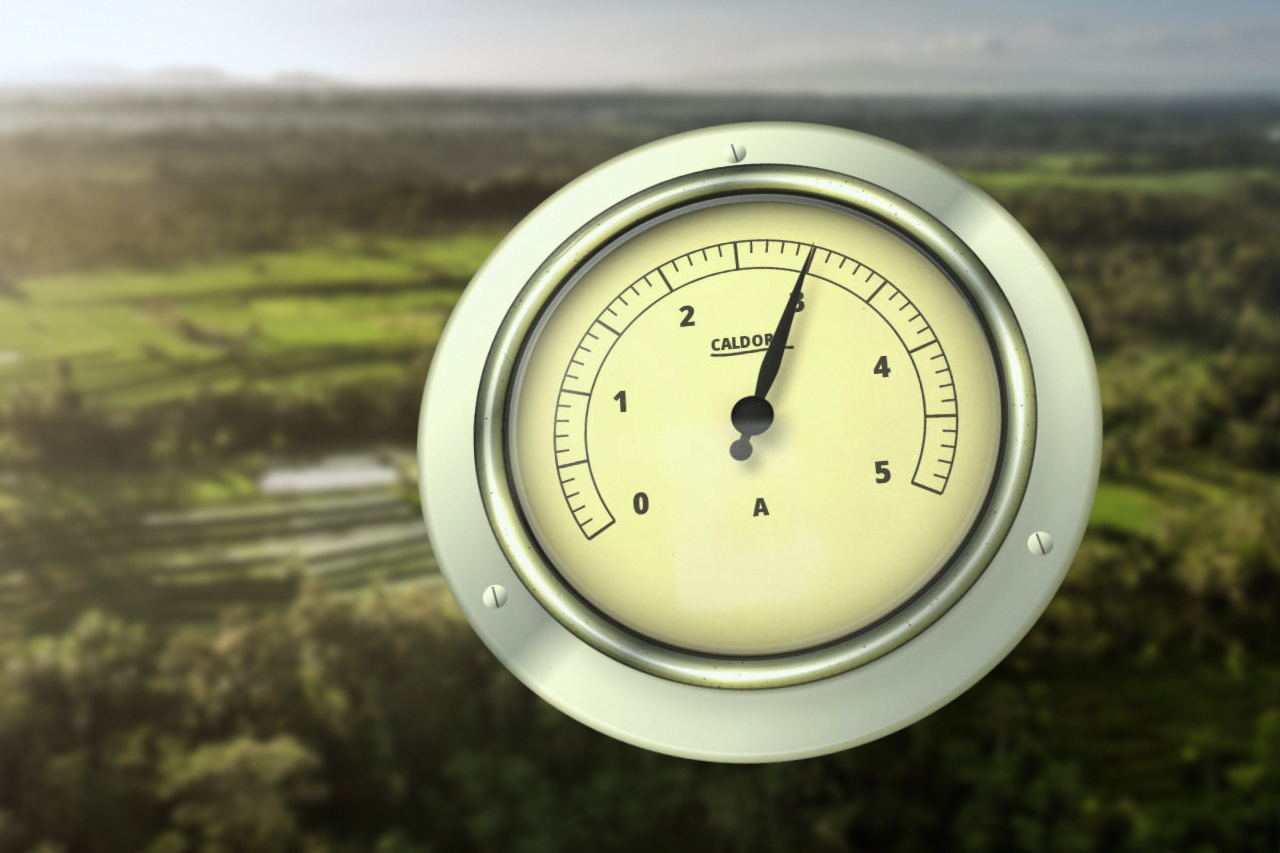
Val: 3 A
